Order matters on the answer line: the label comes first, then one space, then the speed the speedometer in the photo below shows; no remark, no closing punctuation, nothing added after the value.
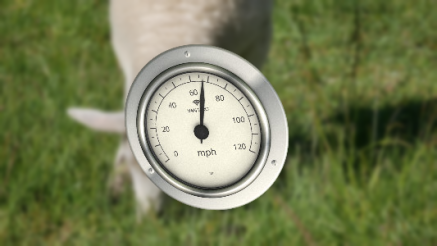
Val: 67.5 mph
